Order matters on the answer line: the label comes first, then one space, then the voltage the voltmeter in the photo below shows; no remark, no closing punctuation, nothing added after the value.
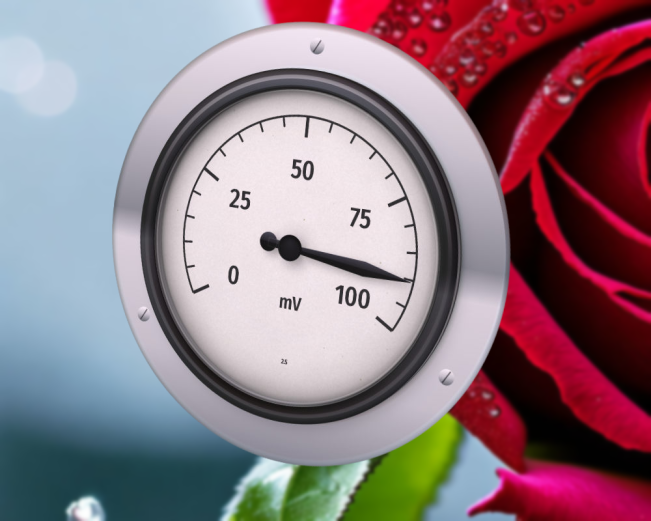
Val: 90 mV
